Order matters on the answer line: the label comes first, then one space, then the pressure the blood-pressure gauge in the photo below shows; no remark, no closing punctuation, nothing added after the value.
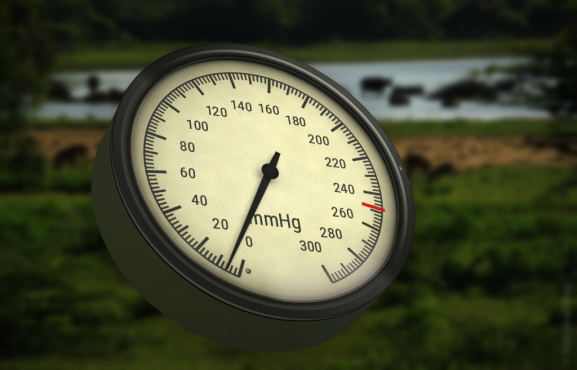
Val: 6 mmHg
